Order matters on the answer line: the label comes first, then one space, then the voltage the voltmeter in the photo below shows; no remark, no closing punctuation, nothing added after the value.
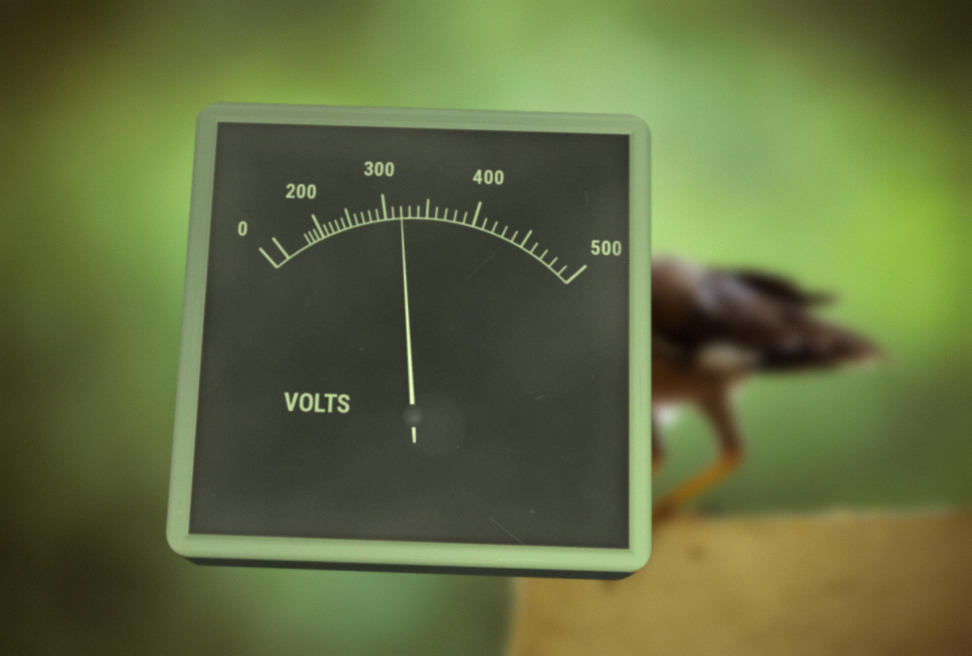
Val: 320 V
